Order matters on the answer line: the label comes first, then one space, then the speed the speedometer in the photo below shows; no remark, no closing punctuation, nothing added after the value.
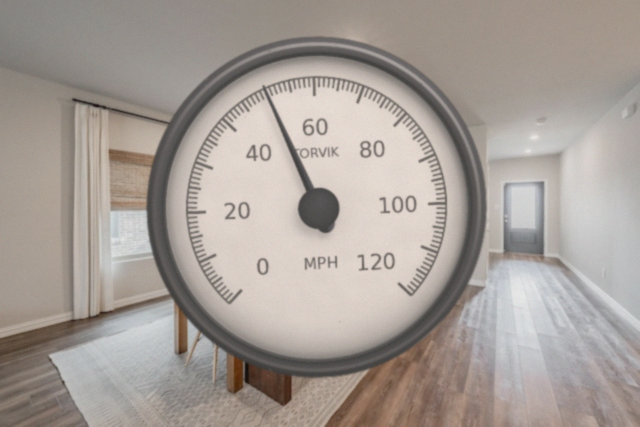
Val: 50 mph
